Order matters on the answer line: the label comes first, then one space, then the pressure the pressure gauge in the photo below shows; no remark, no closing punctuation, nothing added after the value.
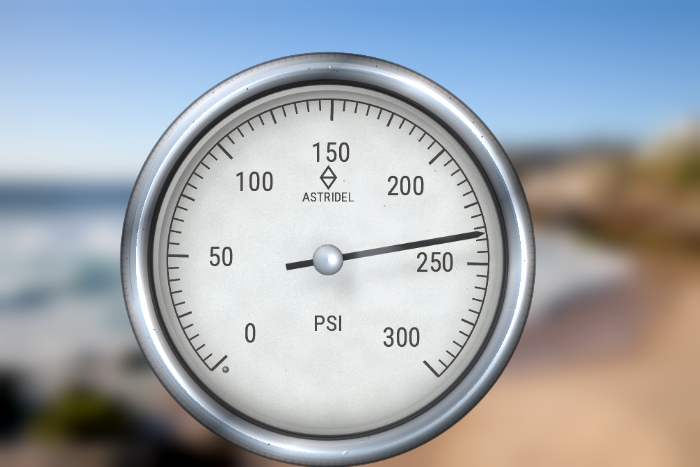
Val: 237.5 psi
